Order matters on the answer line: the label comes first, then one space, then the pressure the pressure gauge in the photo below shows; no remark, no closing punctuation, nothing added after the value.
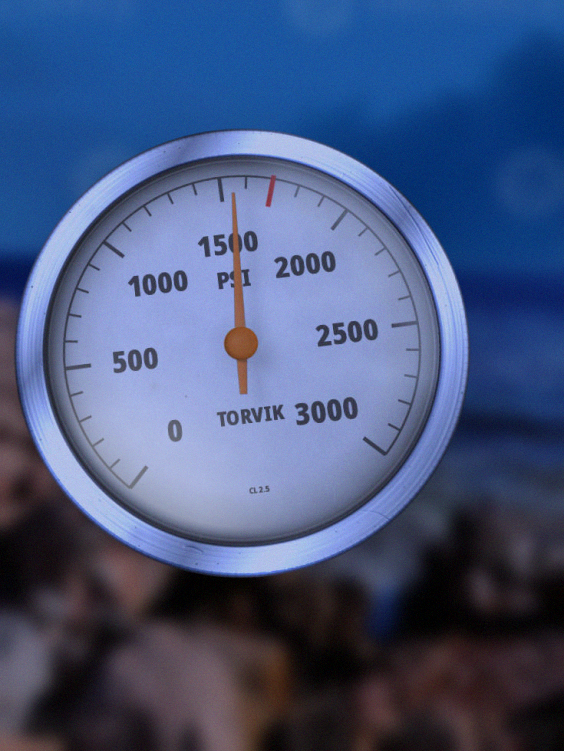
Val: 1550 psi
